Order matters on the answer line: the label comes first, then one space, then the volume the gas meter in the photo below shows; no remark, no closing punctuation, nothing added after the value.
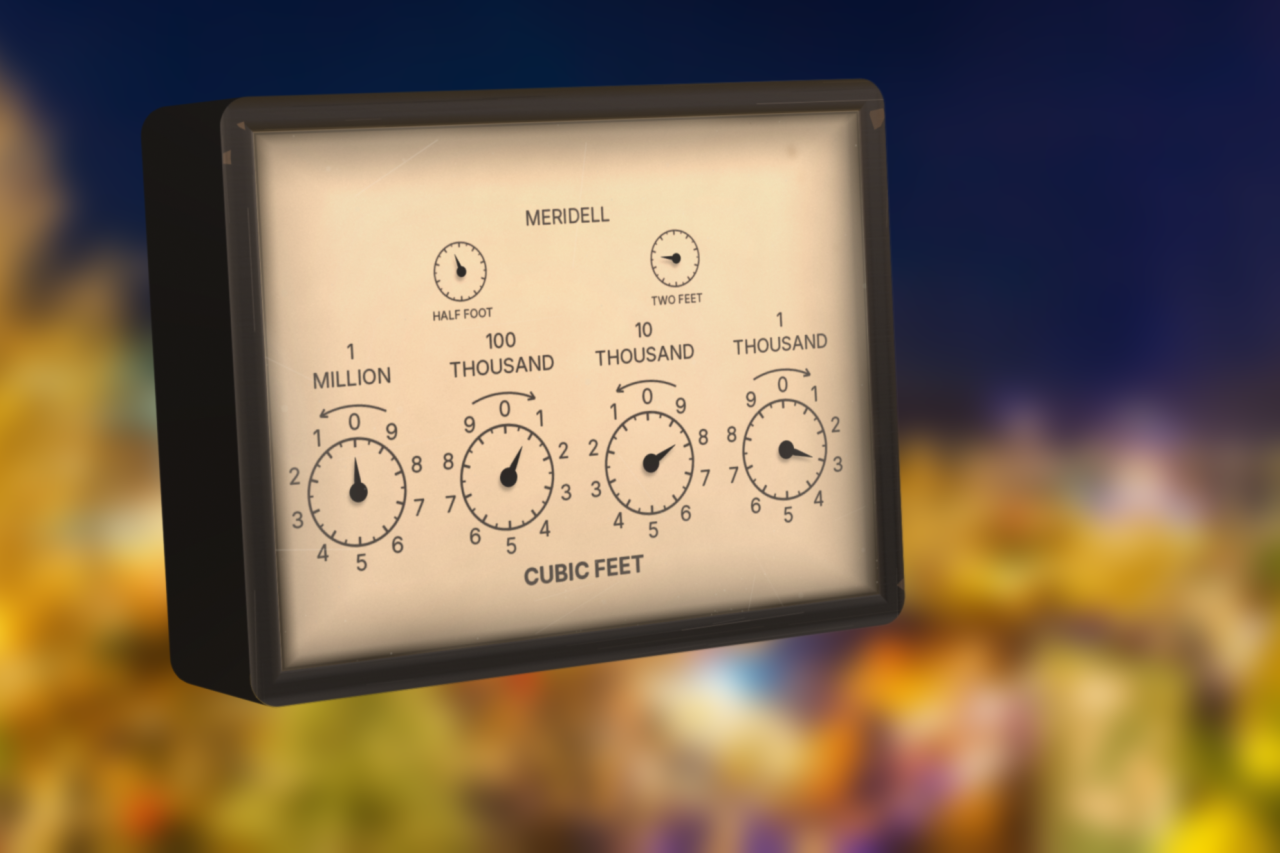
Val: 8300 ft³
